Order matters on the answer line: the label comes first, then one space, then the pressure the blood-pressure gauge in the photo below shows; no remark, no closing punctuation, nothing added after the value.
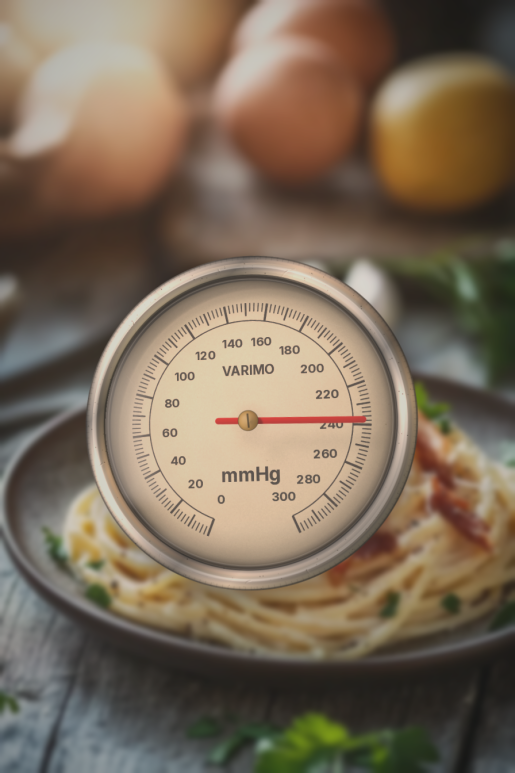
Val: 238 mmHg
